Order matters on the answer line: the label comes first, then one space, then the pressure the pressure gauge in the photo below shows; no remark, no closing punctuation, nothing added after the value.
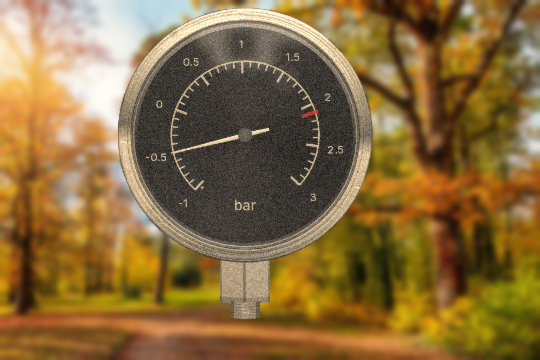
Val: -0.5 bar
